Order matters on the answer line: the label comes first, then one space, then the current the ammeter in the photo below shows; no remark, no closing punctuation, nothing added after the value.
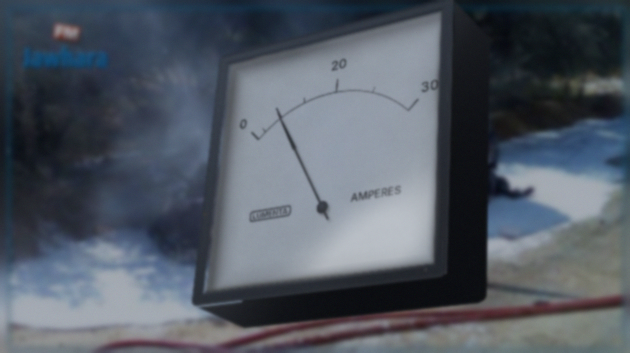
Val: 10 A
